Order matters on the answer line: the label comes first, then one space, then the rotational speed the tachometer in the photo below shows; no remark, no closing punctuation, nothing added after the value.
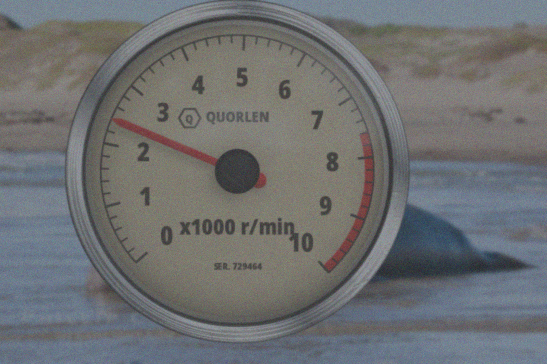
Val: 2400 rpm
